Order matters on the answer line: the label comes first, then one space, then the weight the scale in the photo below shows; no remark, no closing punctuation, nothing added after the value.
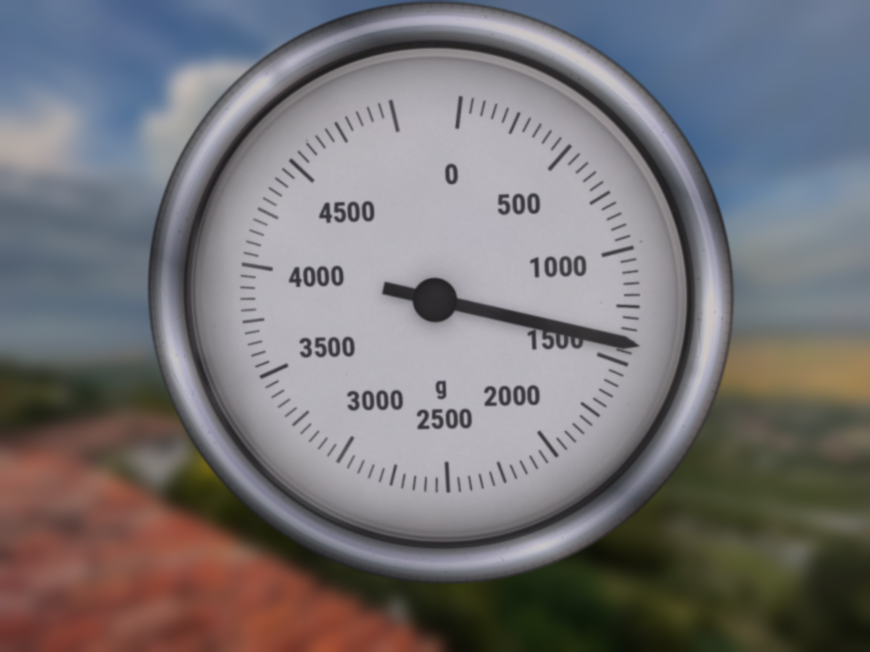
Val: 1400 g
